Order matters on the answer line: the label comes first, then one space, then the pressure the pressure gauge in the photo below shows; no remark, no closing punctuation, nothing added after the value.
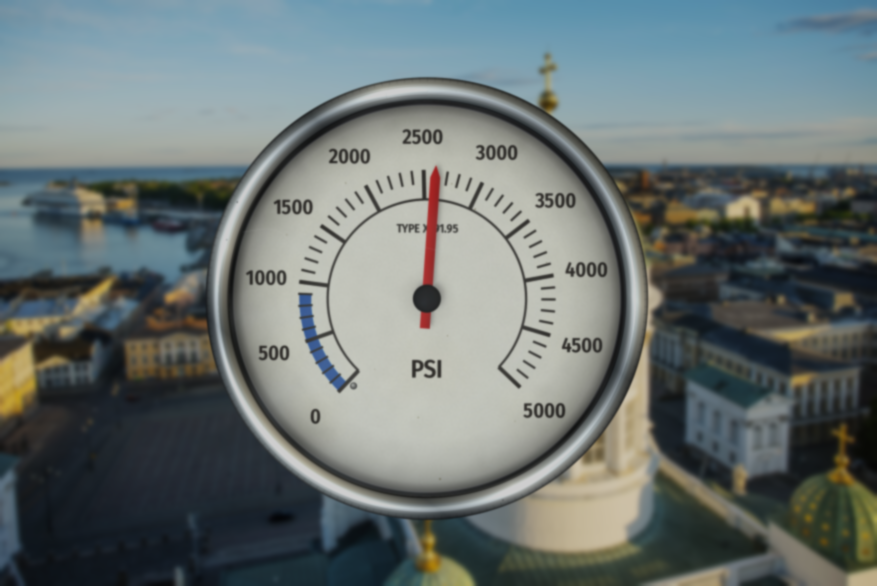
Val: 2600 psi
